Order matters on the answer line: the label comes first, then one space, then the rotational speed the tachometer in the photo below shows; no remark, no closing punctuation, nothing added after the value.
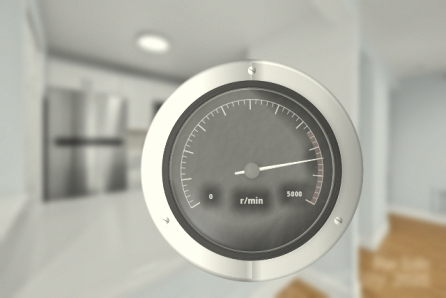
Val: 4200 rpm
